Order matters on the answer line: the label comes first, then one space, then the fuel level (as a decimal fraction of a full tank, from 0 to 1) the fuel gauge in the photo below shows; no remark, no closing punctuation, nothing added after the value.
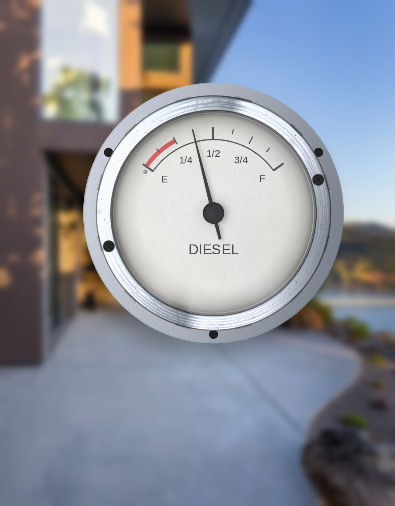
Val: 0.375
